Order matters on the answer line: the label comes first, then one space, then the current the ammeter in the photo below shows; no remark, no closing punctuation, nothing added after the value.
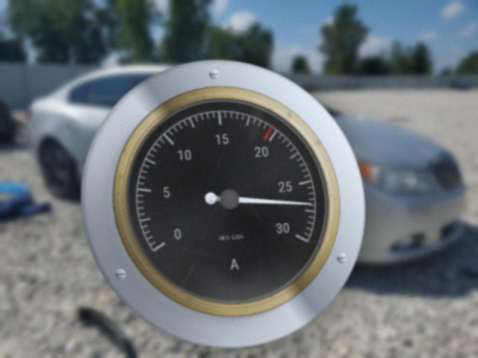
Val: 27 A
